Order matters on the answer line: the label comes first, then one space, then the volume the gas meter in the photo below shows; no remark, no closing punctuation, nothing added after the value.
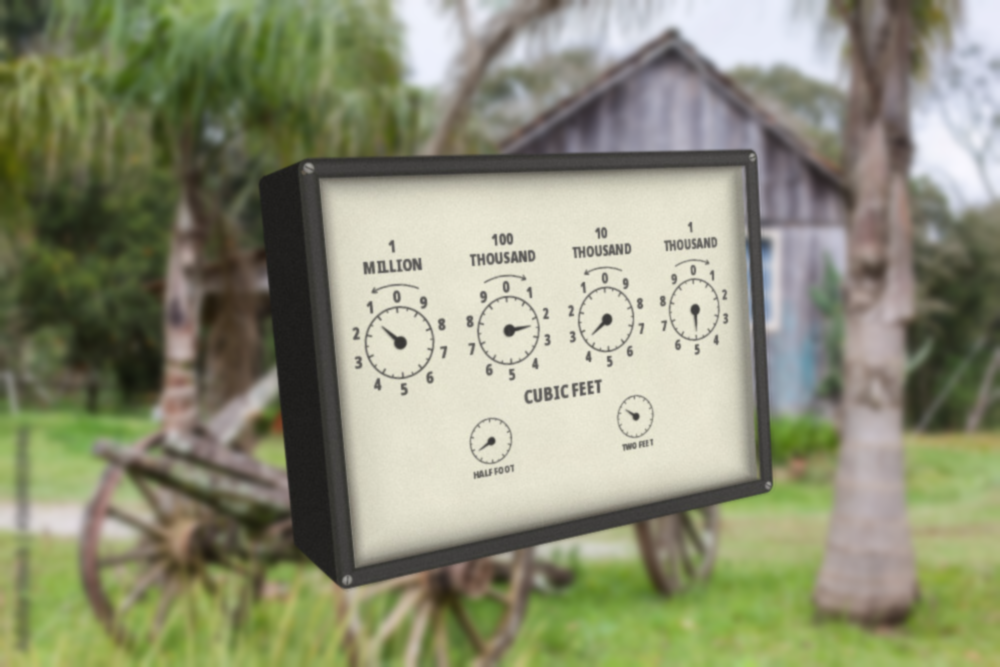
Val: 123500 ft³
